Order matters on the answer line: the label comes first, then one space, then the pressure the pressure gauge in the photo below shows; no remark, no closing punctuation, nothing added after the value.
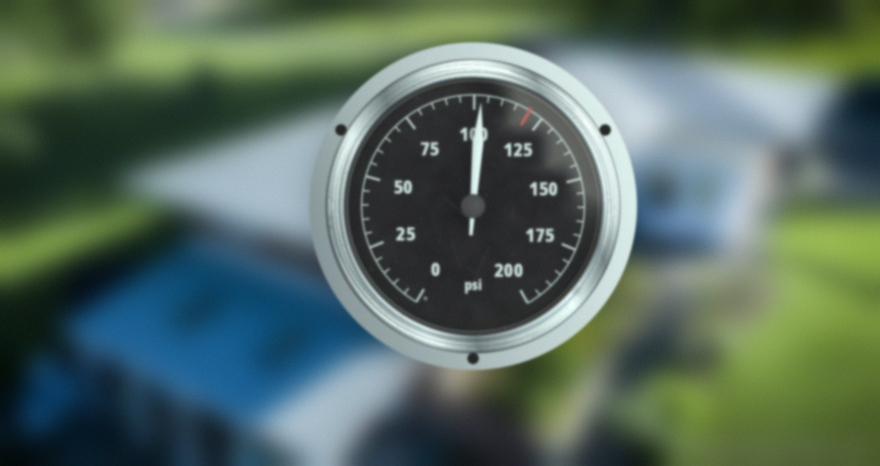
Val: 102.5 psi
